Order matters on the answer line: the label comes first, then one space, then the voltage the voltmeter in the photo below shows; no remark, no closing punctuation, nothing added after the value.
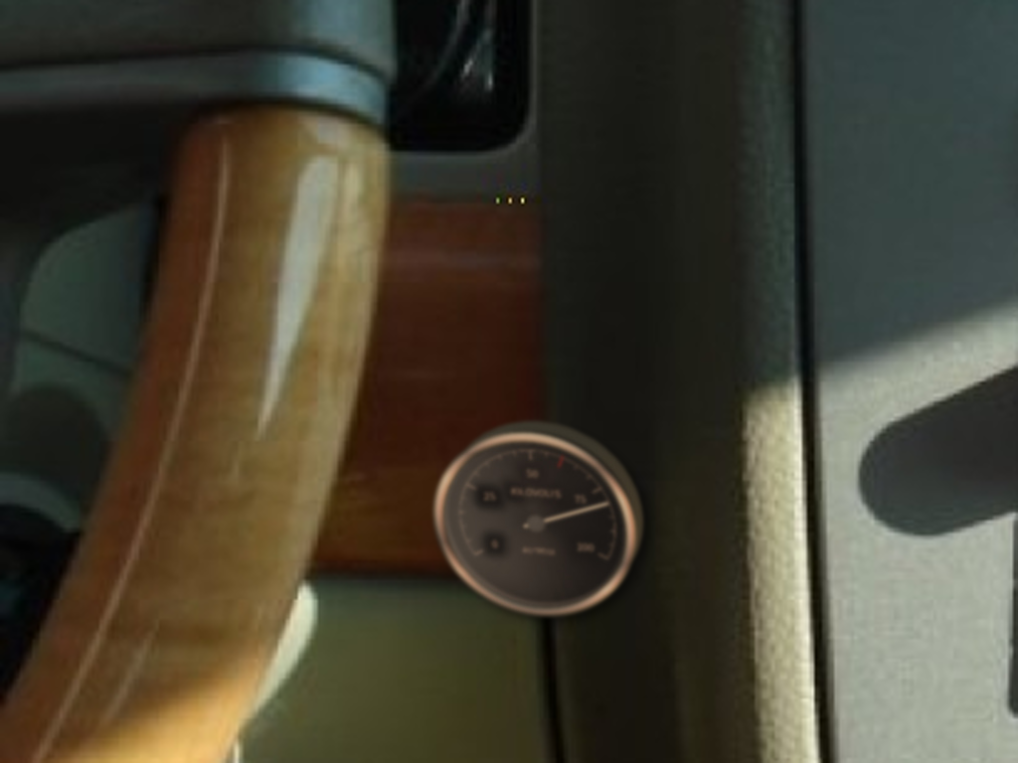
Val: 80 kV
